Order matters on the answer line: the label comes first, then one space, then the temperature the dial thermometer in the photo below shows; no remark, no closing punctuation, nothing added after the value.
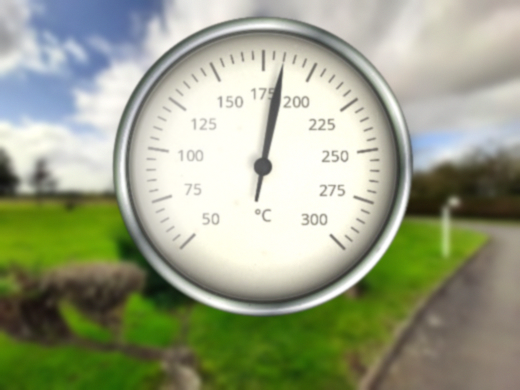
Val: 185 °C
